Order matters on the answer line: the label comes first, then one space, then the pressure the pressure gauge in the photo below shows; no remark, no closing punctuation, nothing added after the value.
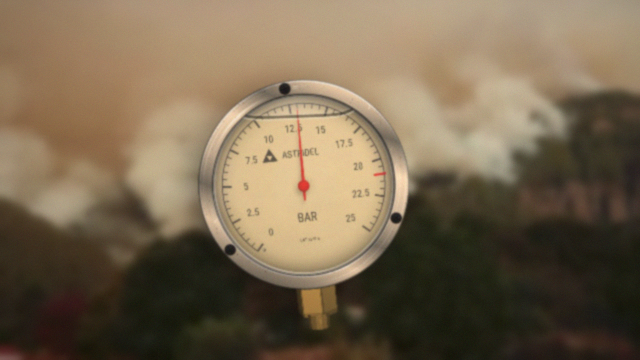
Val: 13 bar
